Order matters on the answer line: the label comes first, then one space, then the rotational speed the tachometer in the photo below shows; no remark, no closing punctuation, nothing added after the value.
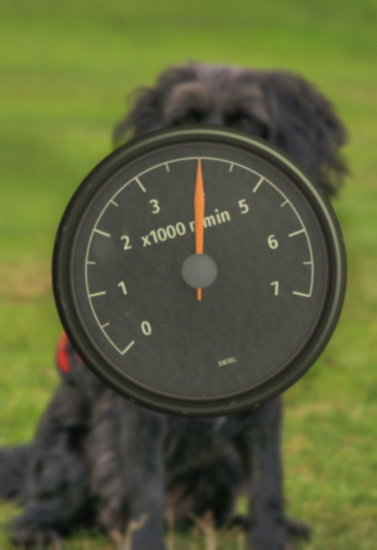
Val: 4000 rpm
